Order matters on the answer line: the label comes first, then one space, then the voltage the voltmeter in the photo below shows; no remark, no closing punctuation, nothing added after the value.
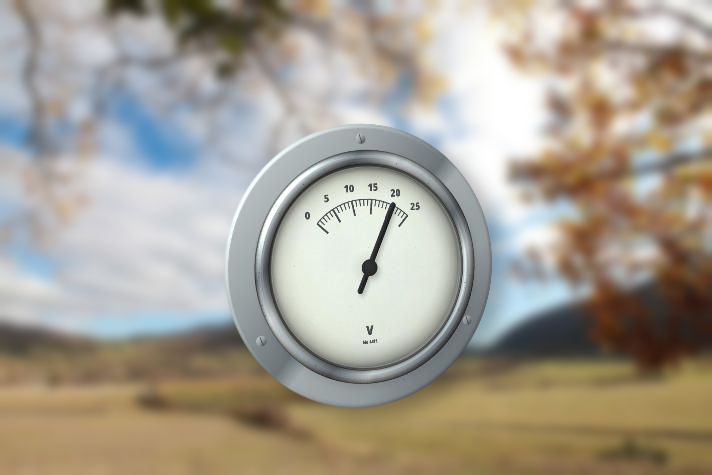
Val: 20 V
